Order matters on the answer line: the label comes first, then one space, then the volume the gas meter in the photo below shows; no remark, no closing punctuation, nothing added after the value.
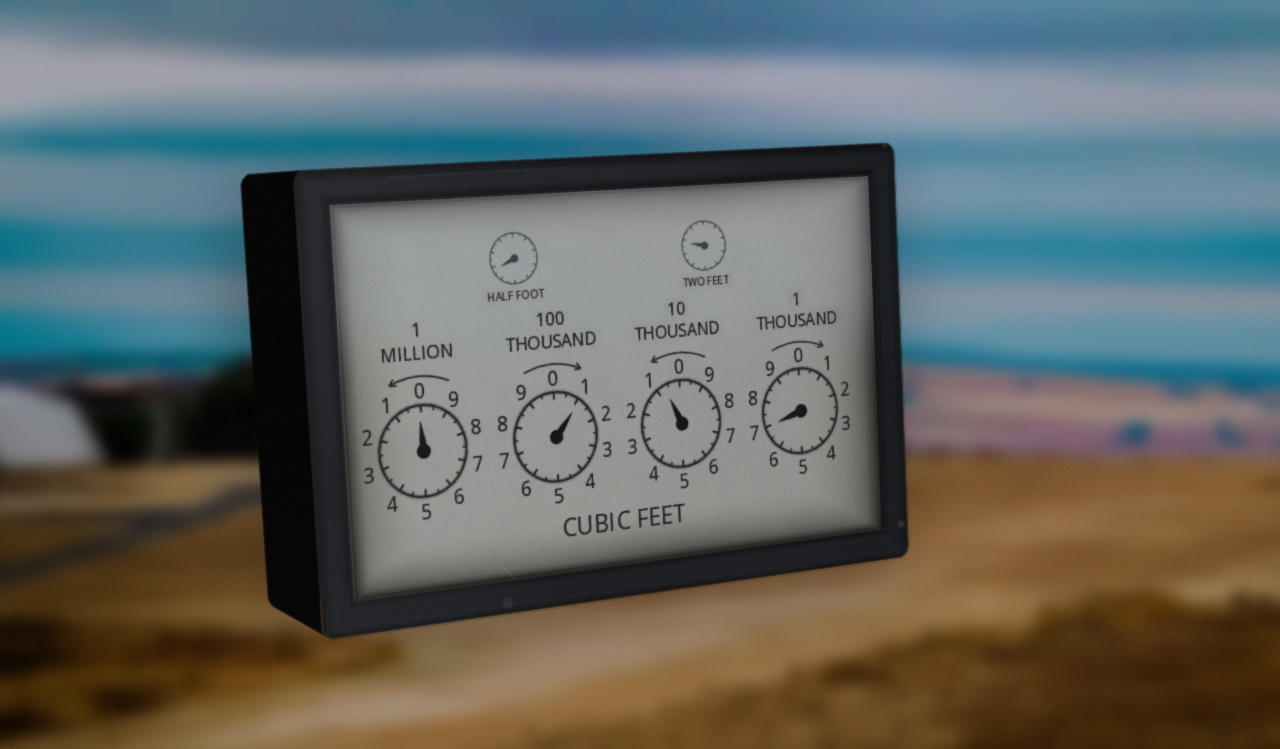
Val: 10700 ft³
